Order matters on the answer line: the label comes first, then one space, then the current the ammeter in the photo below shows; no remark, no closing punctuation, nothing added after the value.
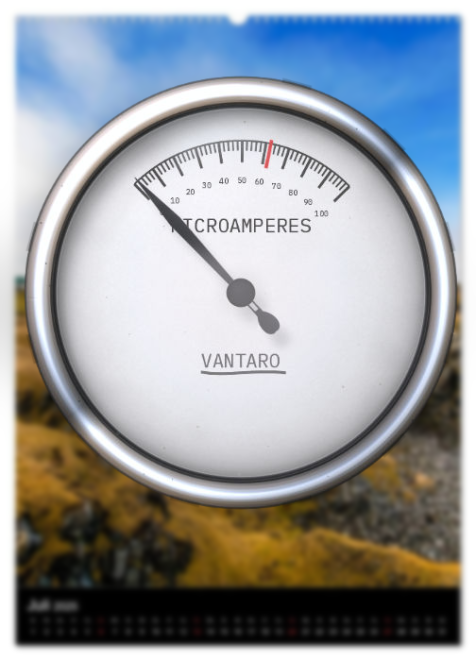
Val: 2 µA
